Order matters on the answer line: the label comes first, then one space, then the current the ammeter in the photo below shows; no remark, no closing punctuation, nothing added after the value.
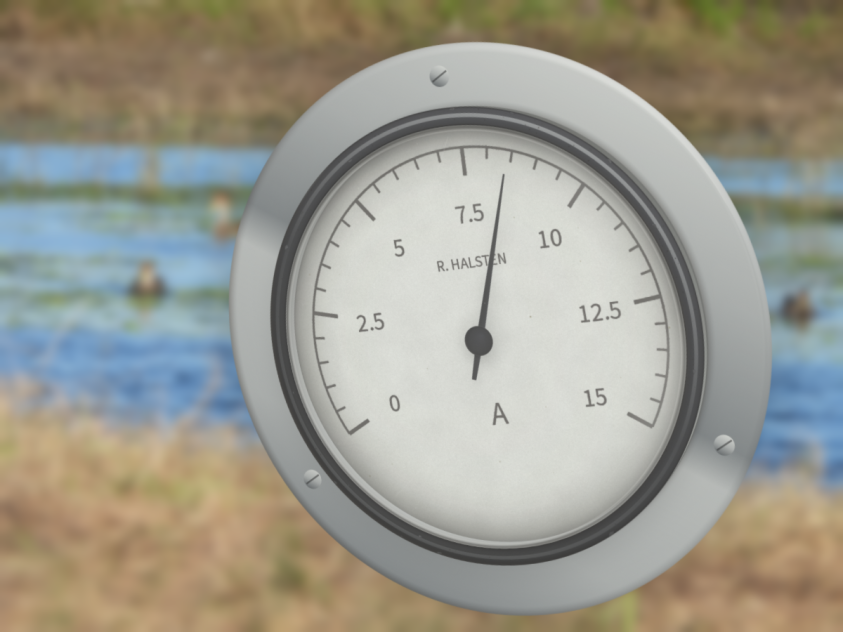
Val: 8.5 A
